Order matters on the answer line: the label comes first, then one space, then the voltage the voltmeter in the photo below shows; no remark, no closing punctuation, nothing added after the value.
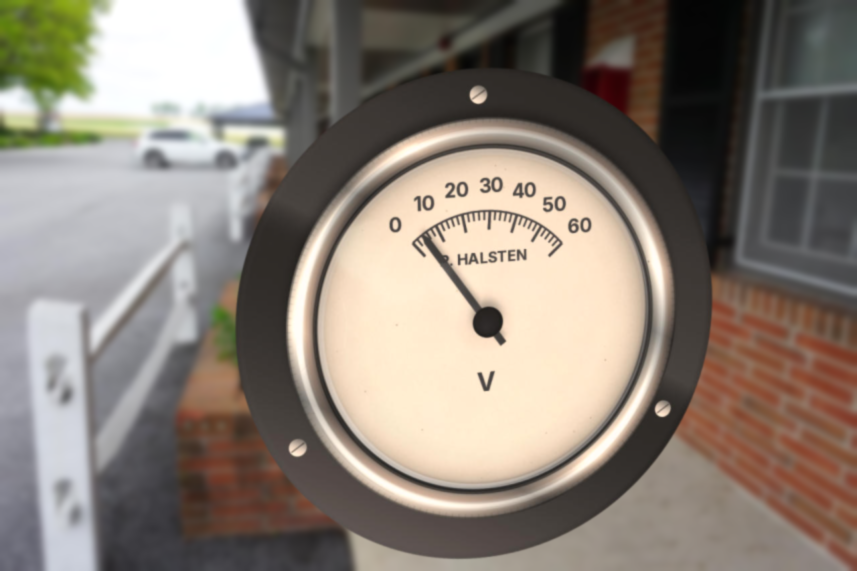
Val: 4 V
